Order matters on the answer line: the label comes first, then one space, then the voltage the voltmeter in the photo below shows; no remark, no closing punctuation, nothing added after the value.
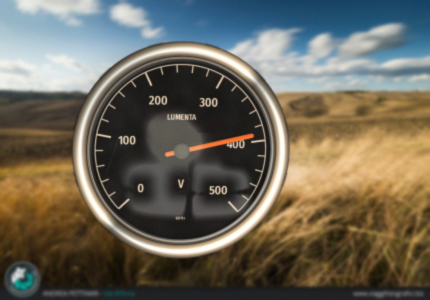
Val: 390 V
